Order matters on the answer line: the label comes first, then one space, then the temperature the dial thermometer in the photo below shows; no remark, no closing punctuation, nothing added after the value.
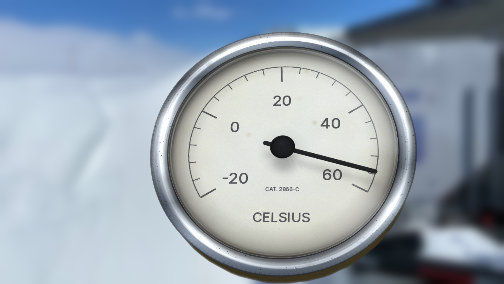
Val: 56 °C
